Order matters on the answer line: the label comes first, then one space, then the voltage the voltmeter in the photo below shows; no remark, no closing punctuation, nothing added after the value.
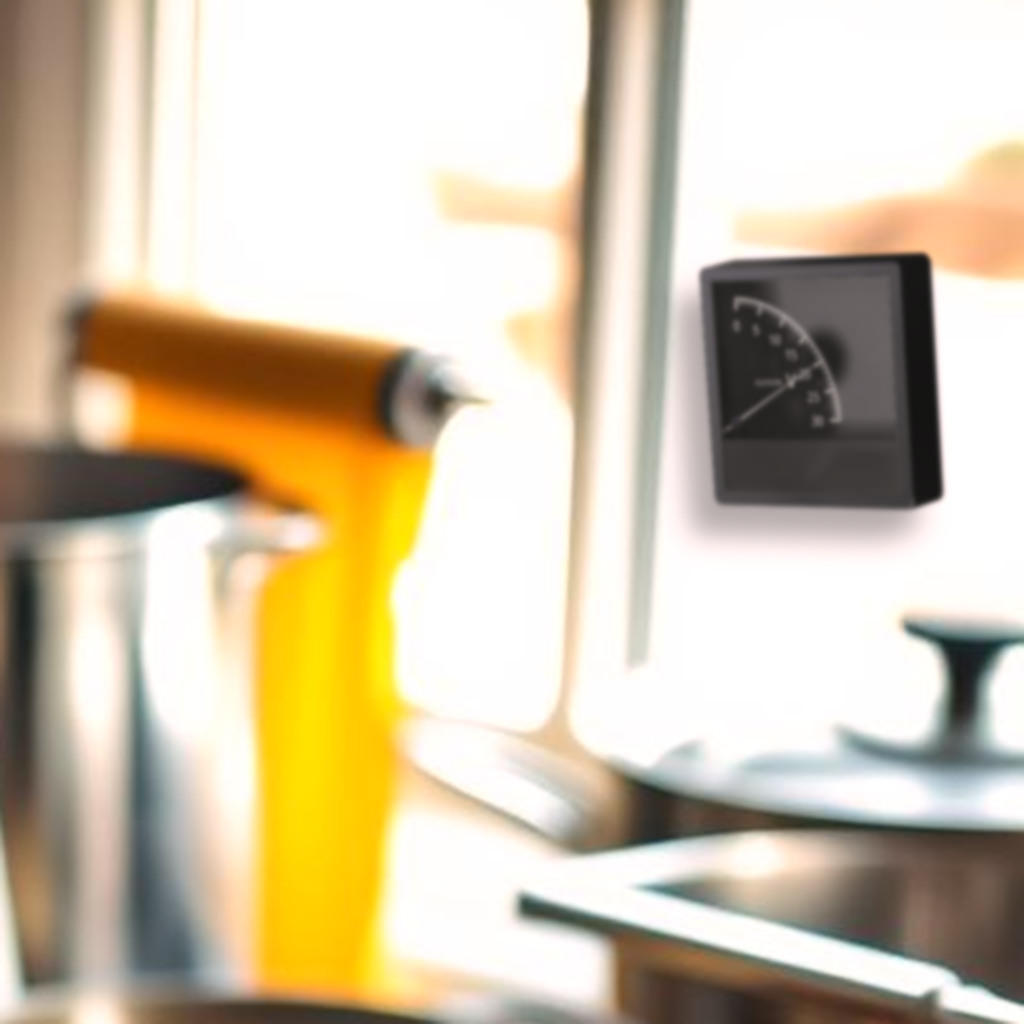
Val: 20 V
